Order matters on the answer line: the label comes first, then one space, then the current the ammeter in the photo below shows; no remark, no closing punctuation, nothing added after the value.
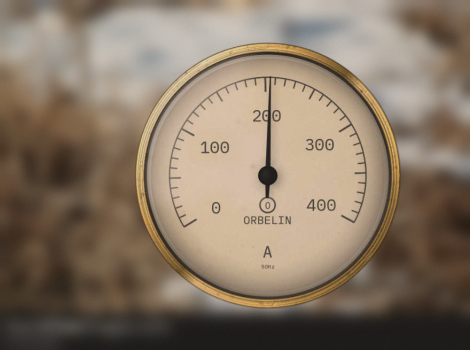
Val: 205 A
